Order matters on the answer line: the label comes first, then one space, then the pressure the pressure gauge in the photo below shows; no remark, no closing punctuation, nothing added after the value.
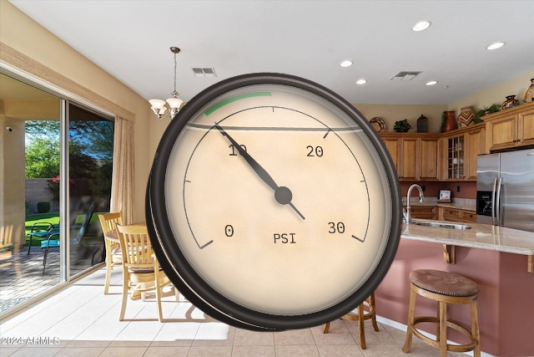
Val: 10 psi
